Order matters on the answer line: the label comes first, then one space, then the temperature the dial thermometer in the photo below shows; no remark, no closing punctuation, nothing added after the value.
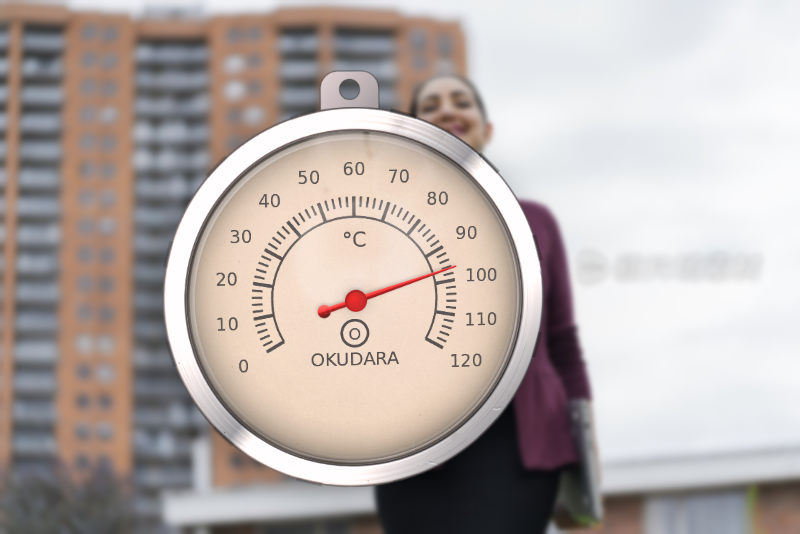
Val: 96 °C
